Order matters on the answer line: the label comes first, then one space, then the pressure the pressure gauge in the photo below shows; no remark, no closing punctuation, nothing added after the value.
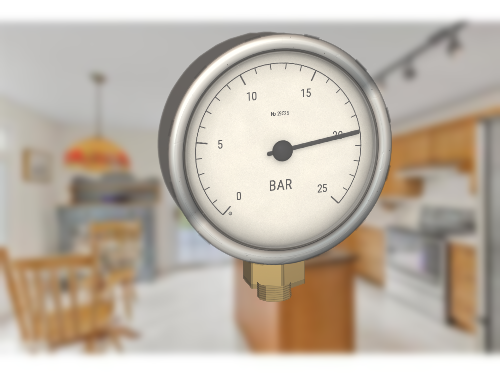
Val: 20 bar
